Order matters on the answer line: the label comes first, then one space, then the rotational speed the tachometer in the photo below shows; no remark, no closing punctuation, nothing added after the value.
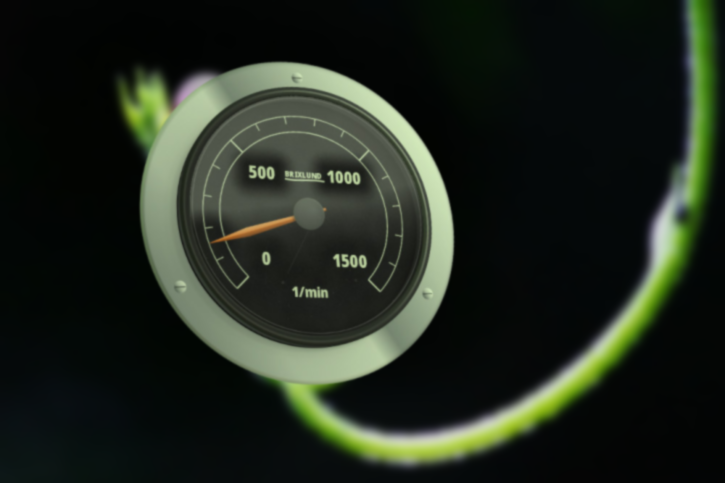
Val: 150 rpm
